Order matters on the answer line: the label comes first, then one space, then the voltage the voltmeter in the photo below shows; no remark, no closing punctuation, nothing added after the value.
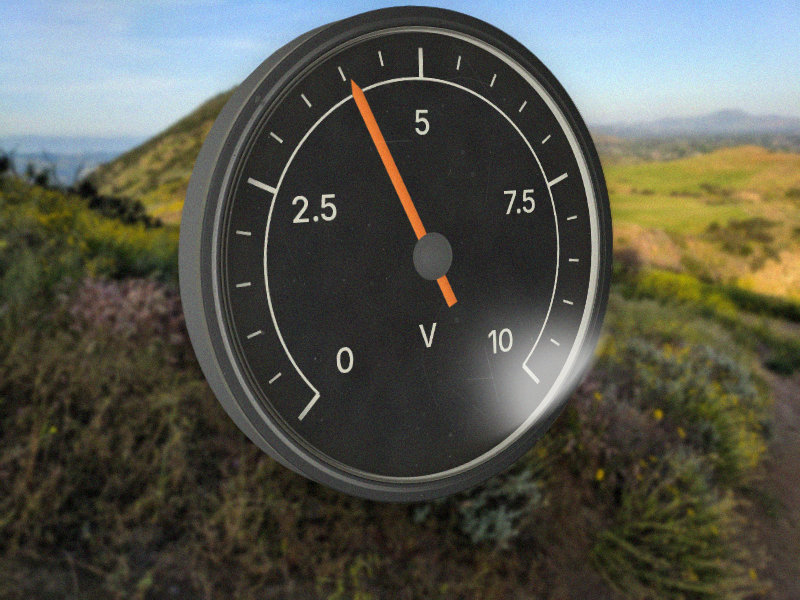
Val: 4 V
